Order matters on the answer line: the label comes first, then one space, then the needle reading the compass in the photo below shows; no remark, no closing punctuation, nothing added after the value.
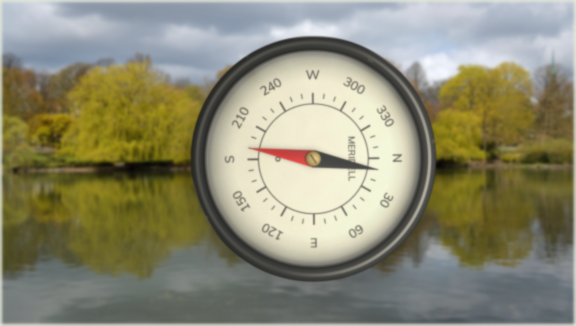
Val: 190 °
